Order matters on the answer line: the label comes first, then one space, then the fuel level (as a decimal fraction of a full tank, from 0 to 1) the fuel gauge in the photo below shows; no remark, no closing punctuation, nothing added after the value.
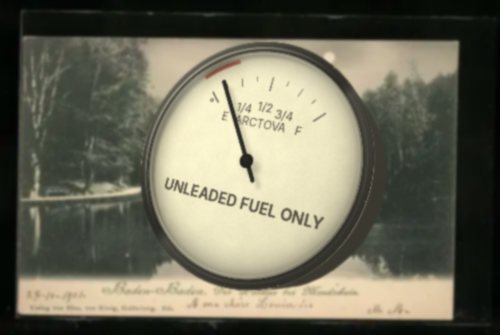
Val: 0.125
